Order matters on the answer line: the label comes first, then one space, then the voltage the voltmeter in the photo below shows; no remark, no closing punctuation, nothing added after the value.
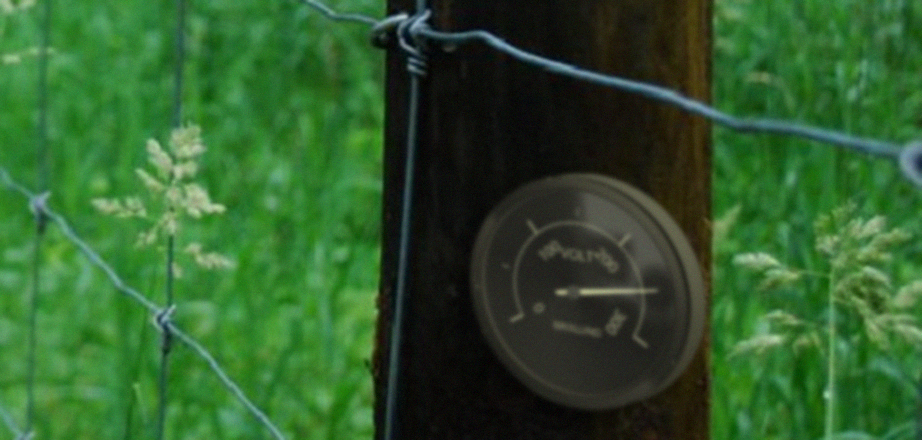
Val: 250 V
